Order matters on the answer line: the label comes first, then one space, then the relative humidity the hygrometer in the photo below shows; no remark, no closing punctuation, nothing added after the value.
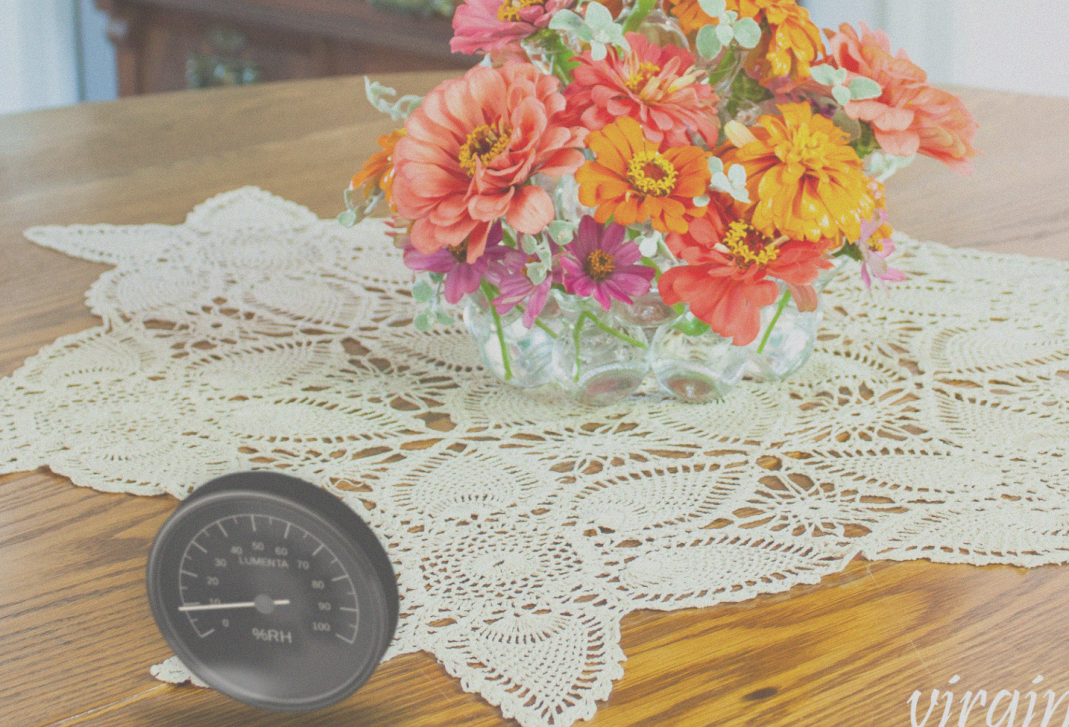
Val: 10 %
